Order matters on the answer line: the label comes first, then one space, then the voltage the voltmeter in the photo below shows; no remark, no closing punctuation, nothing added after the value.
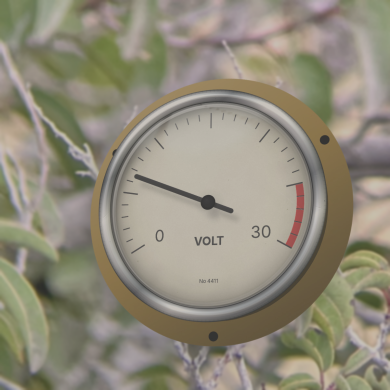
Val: 6.5 V
